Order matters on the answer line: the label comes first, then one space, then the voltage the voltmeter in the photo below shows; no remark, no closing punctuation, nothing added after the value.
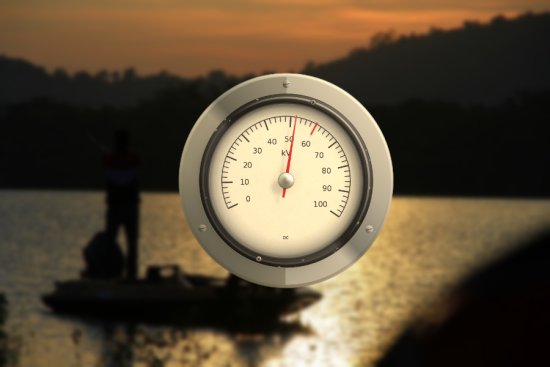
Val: 52 kV
